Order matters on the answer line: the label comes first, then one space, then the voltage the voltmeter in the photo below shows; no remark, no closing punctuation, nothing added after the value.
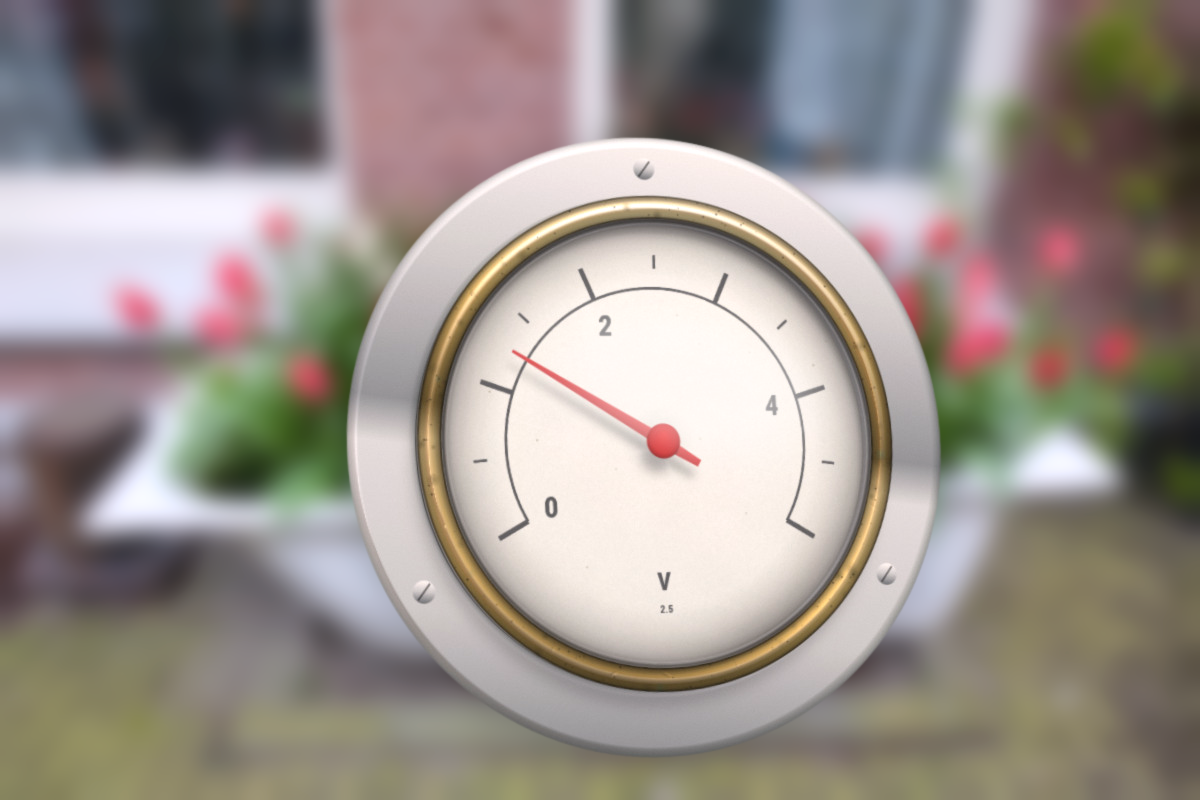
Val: 1.25 V
